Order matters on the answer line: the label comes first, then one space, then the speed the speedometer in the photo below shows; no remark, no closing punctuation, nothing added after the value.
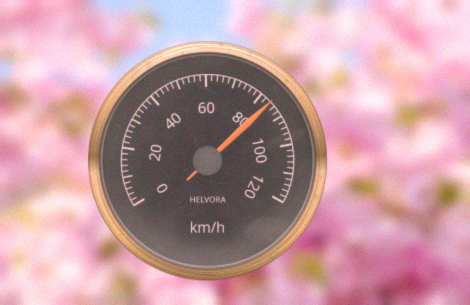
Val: 84 km/h
